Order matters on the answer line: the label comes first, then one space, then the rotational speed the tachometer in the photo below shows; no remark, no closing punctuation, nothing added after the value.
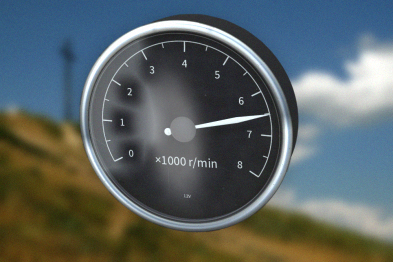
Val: 6500 rpm
